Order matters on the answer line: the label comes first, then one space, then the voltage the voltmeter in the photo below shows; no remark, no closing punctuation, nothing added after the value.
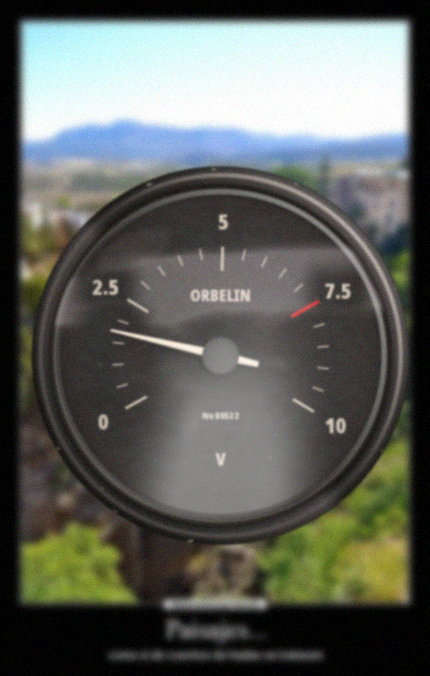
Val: 1.75 V
